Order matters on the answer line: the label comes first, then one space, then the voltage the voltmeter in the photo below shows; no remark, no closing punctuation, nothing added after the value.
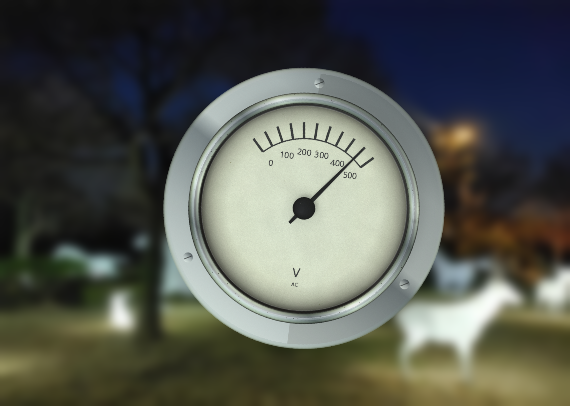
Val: 450 V
